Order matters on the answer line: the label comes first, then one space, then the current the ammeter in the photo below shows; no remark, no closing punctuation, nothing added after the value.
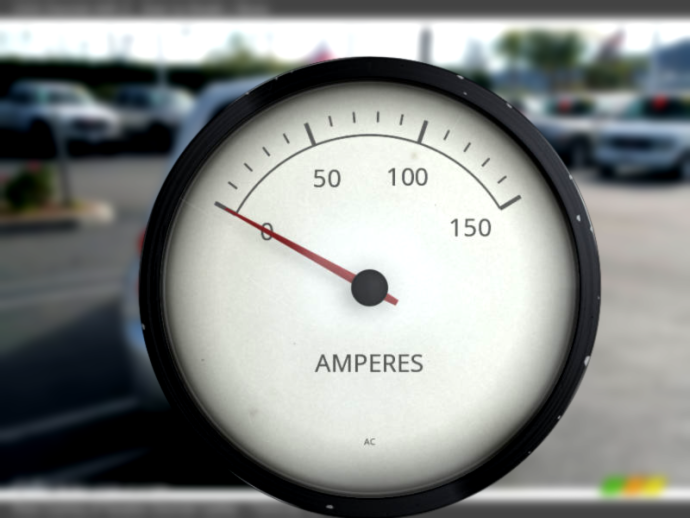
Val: 0 A
